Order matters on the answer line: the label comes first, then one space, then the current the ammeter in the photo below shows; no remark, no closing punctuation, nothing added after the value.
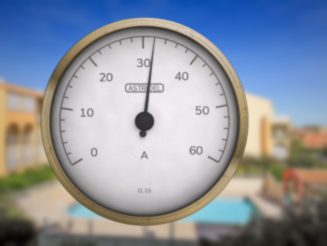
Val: 32 A
